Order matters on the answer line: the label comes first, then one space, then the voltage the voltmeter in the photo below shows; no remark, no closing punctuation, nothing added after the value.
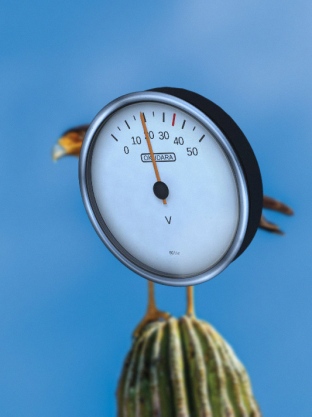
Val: 20 V
